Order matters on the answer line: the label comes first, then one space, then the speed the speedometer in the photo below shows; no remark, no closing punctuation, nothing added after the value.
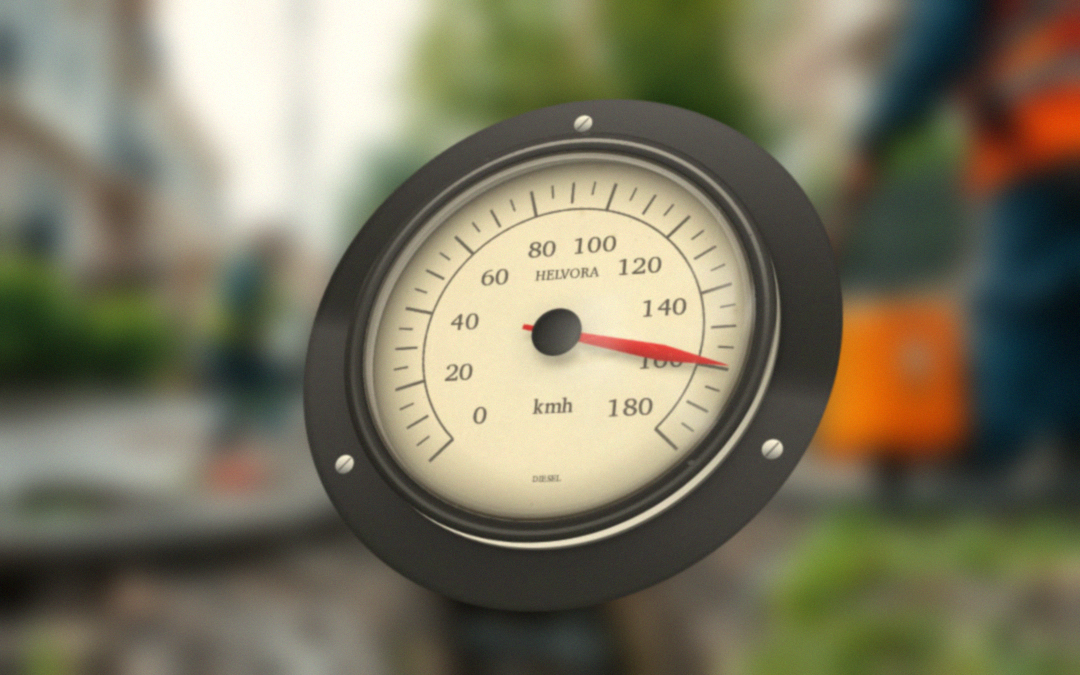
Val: 160 km/h
